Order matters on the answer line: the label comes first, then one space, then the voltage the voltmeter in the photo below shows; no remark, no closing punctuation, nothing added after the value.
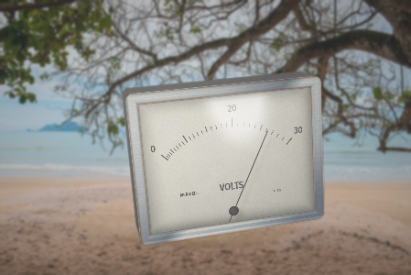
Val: 26 V
